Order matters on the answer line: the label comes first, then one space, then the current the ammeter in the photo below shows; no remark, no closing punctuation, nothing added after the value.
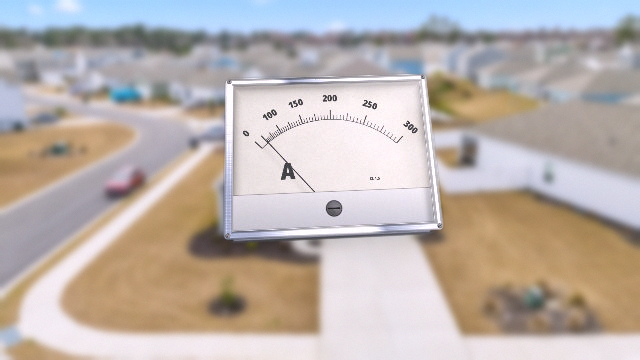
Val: 50 A
